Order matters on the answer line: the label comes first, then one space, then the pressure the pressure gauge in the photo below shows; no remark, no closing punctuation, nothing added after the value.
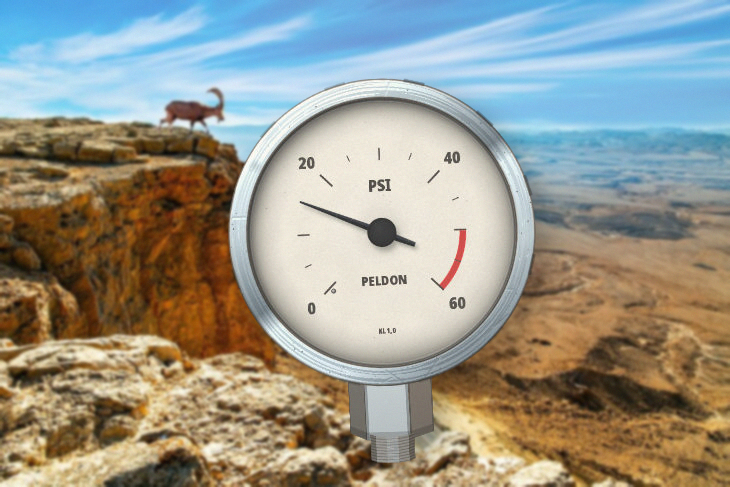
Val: 15 psi
